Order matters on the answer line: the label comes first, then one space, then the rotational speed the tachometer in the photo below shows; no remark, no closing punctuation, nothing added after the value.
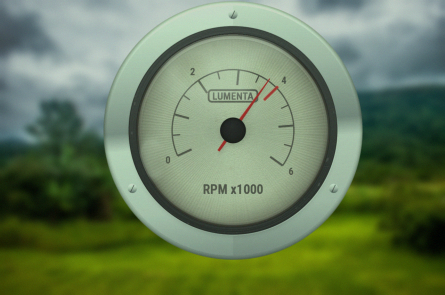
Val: 3750 rpm
